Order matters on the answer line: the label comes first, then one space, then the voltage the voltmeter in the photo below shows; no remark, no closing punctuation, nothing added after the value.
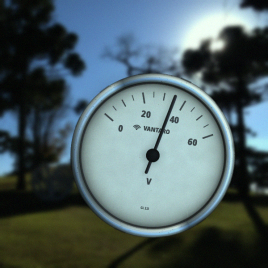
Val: 35 V
